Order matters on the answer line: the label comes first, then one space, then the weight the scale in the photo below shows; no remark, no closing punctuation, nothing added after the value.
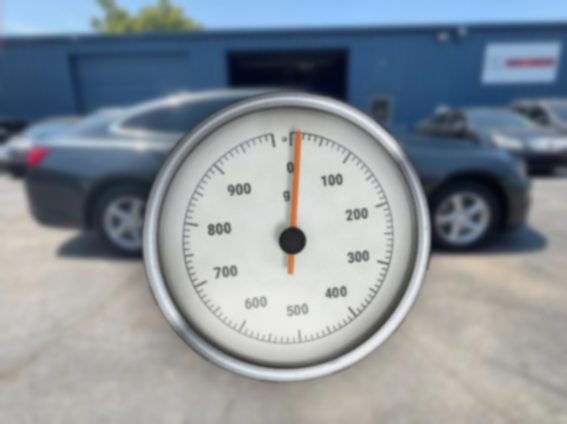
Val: 10 g
